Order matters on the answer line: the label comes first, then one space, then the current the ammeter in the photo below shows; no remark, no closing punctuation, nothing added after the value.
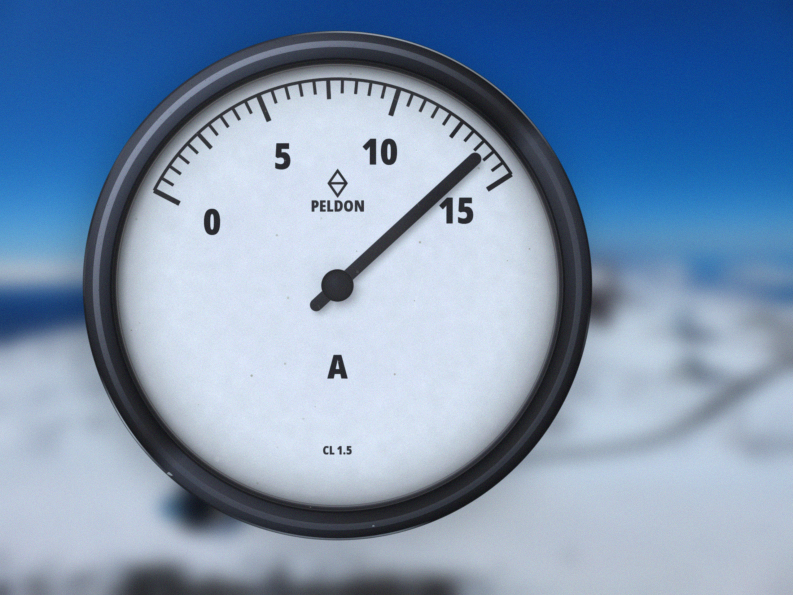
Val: 13.75 A
